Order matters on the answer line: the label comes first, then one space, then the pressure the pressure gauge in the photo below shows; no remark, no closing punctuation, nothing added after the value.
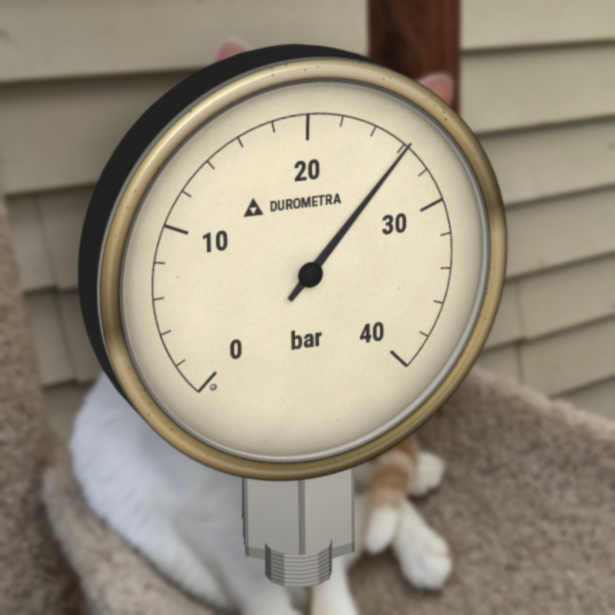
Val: 26 bar
